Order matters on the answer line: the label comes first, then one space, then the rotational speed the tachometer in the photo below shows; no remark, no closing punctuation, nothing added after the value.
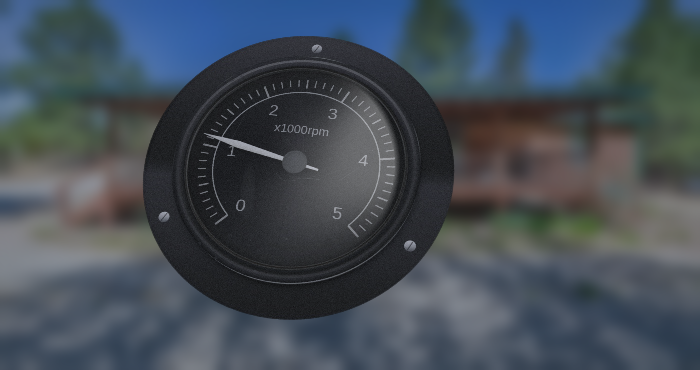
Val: 1100 rpm
